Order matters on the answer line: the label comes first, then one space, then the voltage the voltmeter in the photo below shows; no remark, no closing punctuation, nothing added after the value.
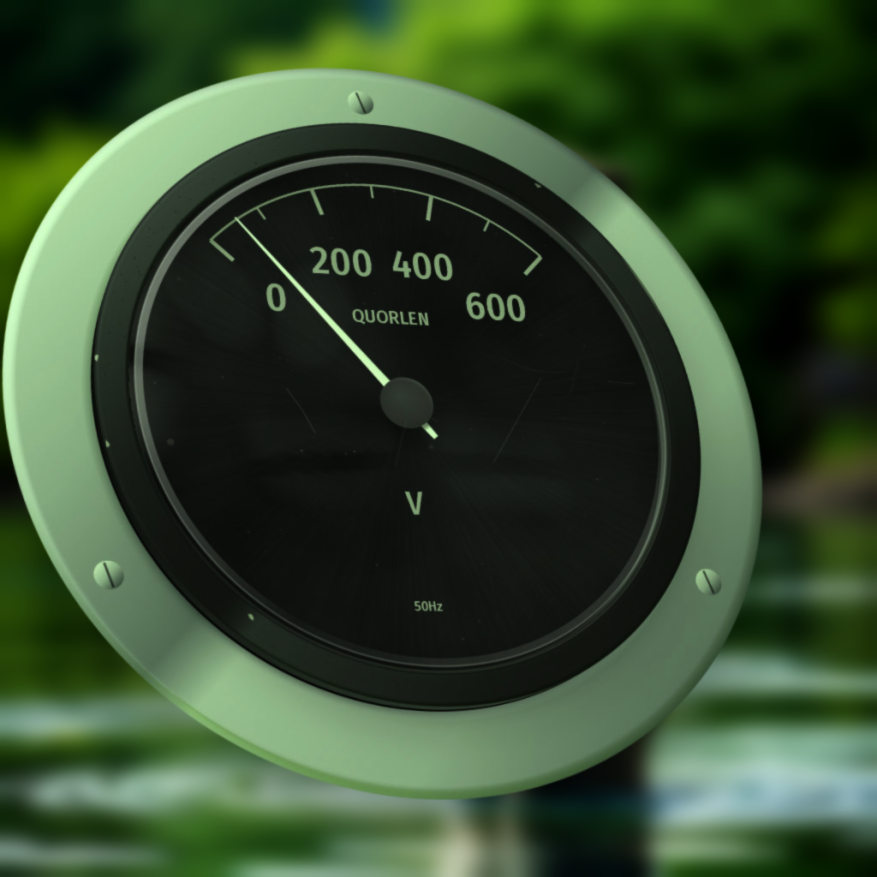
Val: 50 V
